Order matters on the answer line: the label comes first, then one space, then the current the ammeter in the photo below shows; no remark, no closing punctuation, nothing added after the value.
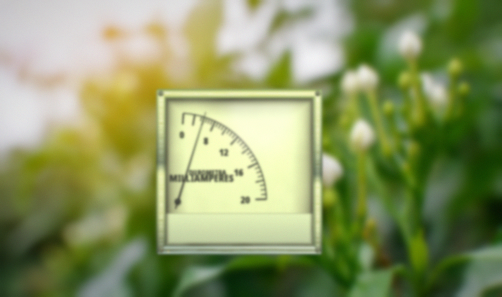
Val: 6 mA
